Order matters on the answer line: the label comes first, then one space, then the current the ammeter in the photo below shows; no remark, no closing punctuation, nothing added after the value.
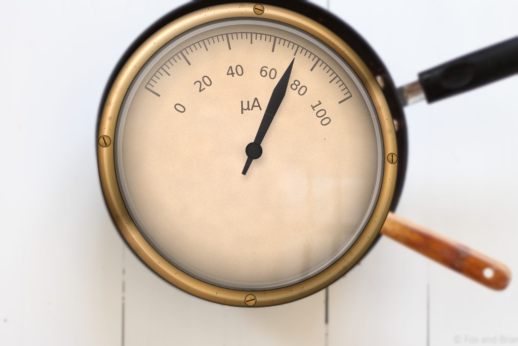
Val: 70 µA
